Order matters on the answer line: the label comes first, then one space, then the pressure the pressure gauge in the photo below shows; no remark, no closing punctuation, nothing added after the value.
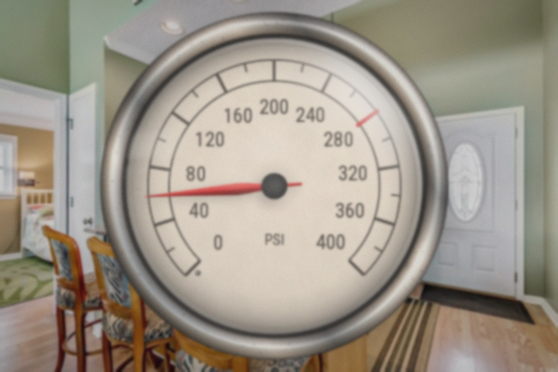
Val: 60 psi
